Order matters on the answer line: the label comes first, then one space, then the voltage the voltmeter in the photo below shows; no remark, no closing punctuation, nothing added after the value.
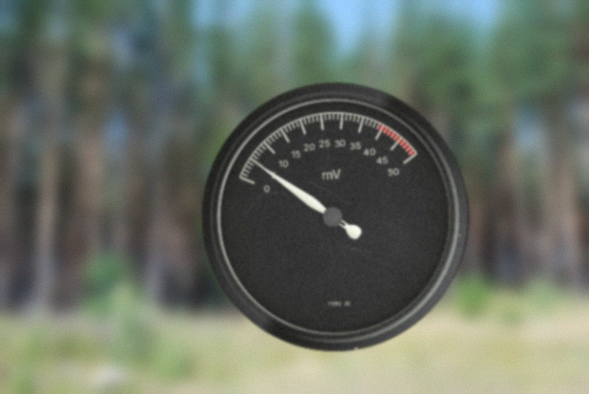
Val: 5 mV
